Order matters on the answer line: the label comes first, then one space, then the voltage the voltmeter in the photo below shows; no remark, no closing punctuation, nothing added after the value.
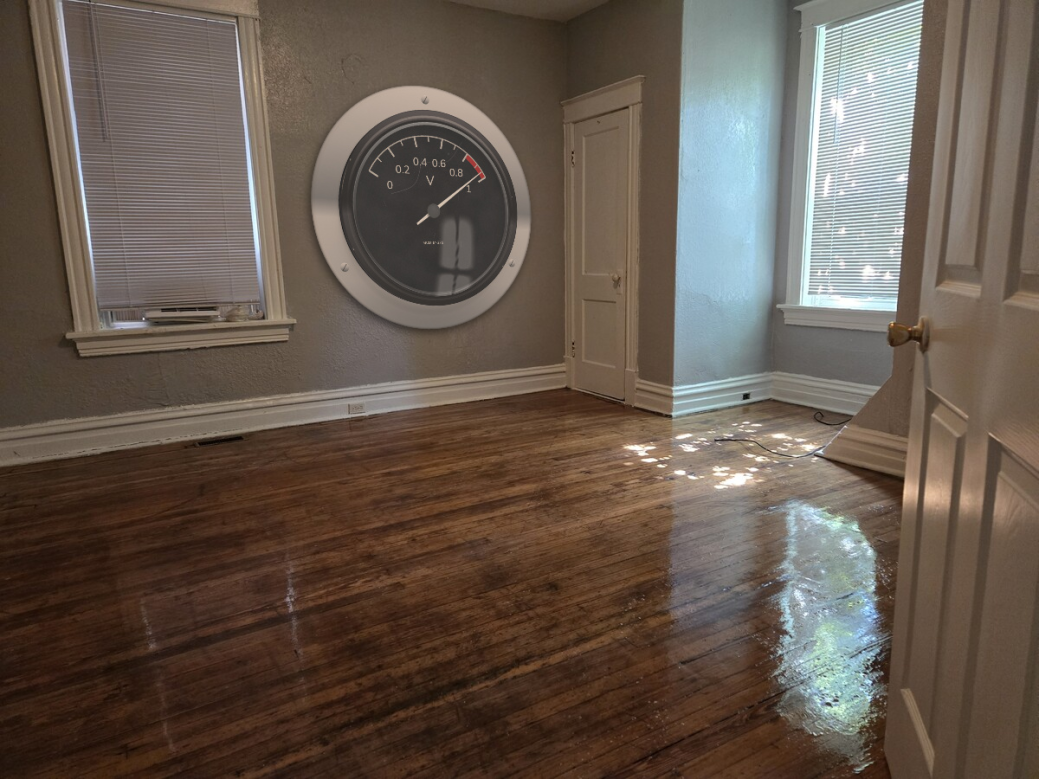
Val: 0.95 V
